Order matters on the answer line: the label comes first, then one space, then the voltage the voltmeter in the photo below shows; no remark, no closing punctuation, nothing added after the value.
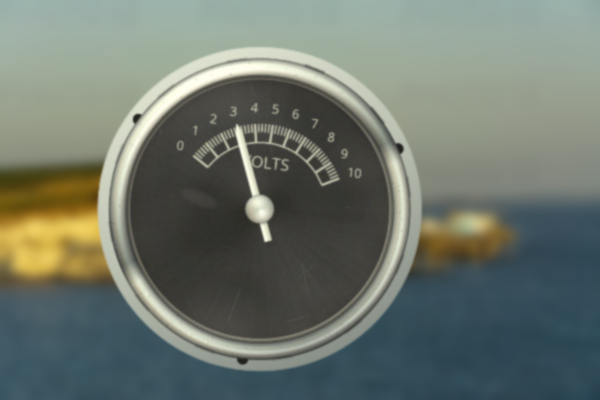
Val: 3 V
